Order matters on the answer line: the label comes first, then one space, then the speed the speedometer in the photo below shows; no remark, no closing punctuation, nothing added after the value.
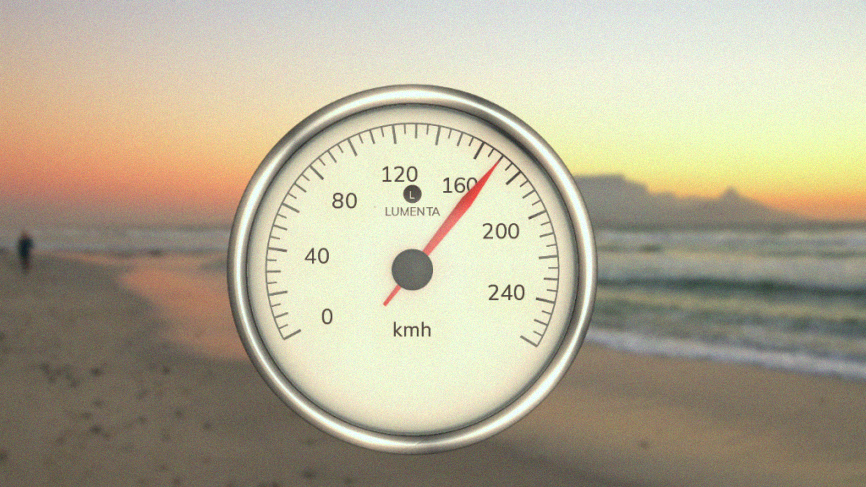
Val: 170 km/h
